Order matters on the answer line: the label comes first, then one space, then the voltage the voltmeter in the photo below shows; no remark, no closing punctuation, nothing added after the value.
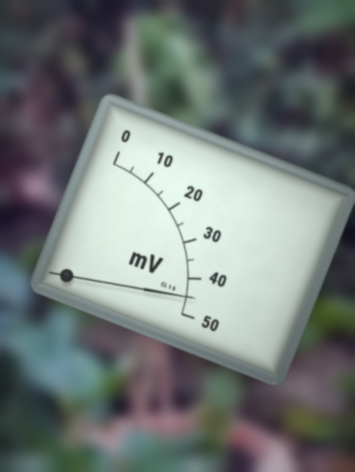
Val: 45 mV
